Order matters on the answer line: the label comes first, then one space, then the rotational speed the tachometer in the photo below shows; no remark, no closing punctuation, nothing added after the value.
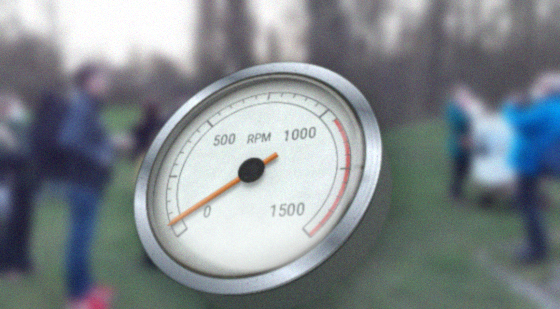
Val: 50 rpm
